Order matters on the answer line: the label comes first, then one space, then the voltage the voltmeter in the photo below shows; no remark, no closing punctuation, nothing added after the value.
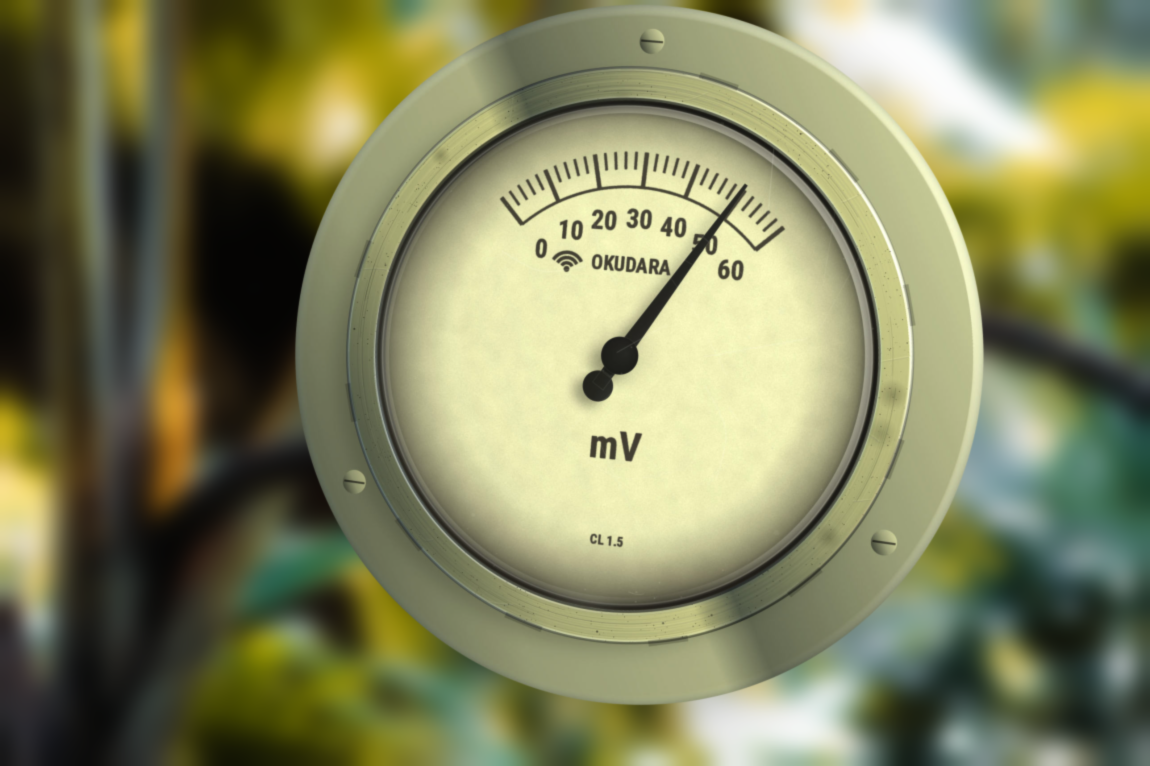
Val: 50 mV
